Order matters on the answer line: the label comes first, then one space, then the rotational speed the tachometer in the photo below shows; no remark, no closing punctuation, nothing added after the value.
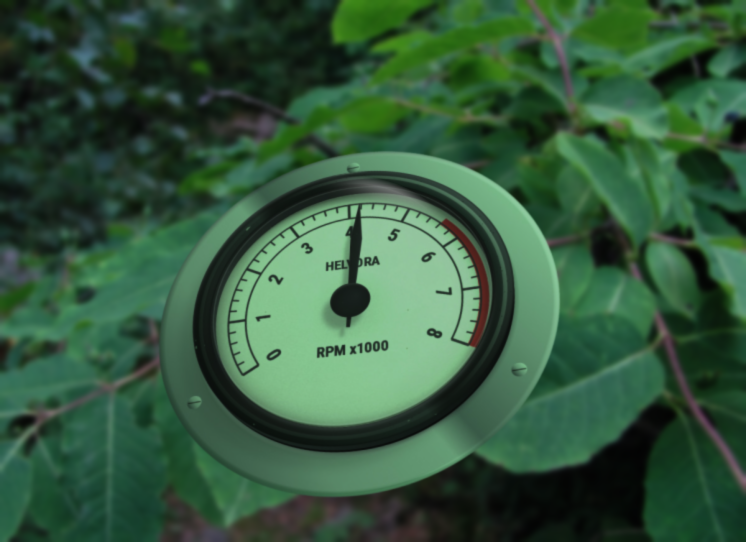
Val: 4200 rpm
